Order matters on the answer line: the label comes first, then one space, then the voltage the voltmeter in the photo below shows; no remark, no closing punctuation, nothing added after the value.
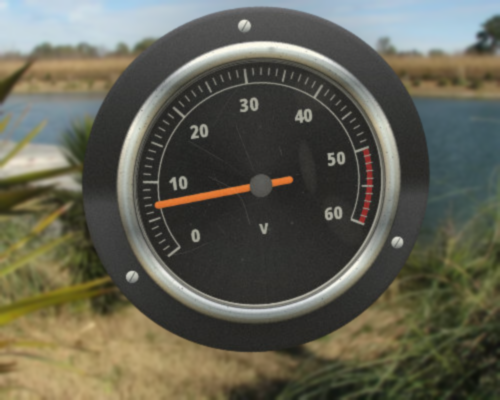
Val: 7 V
